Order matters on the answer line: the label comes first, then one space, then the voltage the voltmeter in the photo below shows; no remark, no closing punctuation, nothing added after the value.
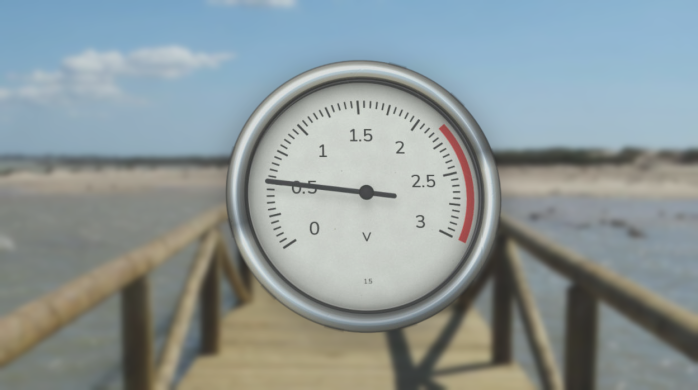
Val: 0.5 V
